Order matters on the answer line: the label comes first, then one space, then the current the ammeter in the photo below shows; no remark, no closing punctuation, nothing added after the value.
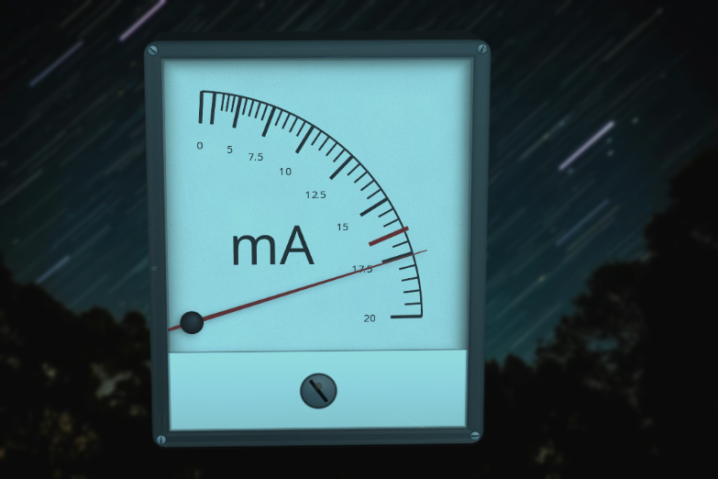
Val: 17.5 mA
